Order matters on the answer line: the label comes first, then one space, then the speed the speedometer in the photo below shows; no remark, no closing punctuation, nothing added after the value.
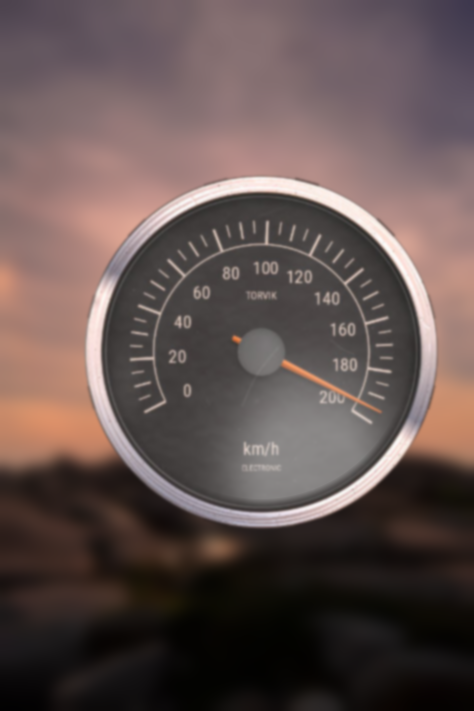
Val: 195 km/h
